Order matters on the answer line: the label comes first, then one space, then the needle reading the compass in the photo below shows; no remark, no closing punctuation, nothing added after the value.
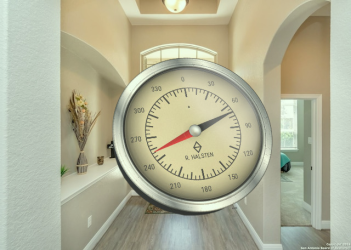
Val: 250 °
